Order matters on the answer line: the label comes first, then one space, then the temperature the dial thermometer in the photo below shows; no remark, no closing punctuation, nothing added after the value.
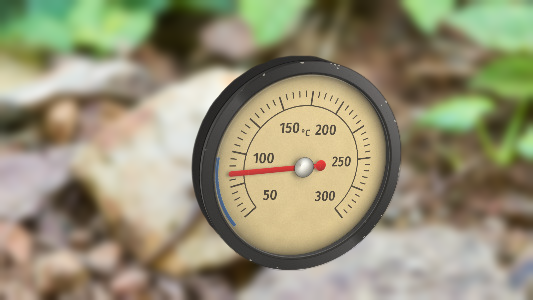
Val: 85 °C
